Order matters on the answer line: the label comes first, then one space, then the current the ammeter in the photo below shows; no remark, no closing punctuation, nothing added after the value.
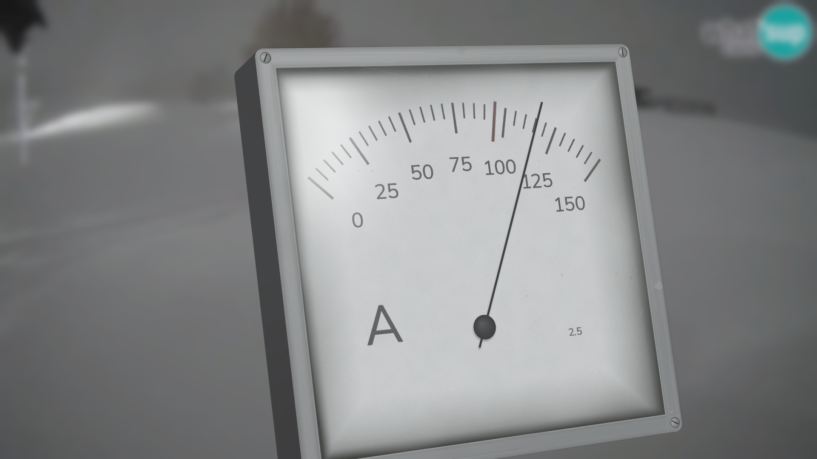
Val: 115 A
